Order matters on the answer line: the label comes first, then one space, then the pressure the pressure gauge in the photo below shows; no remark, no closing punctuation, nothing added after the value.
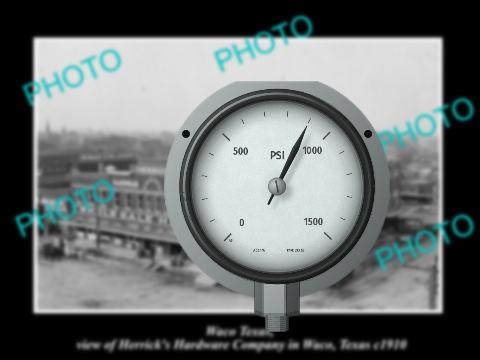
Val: 900 psi
